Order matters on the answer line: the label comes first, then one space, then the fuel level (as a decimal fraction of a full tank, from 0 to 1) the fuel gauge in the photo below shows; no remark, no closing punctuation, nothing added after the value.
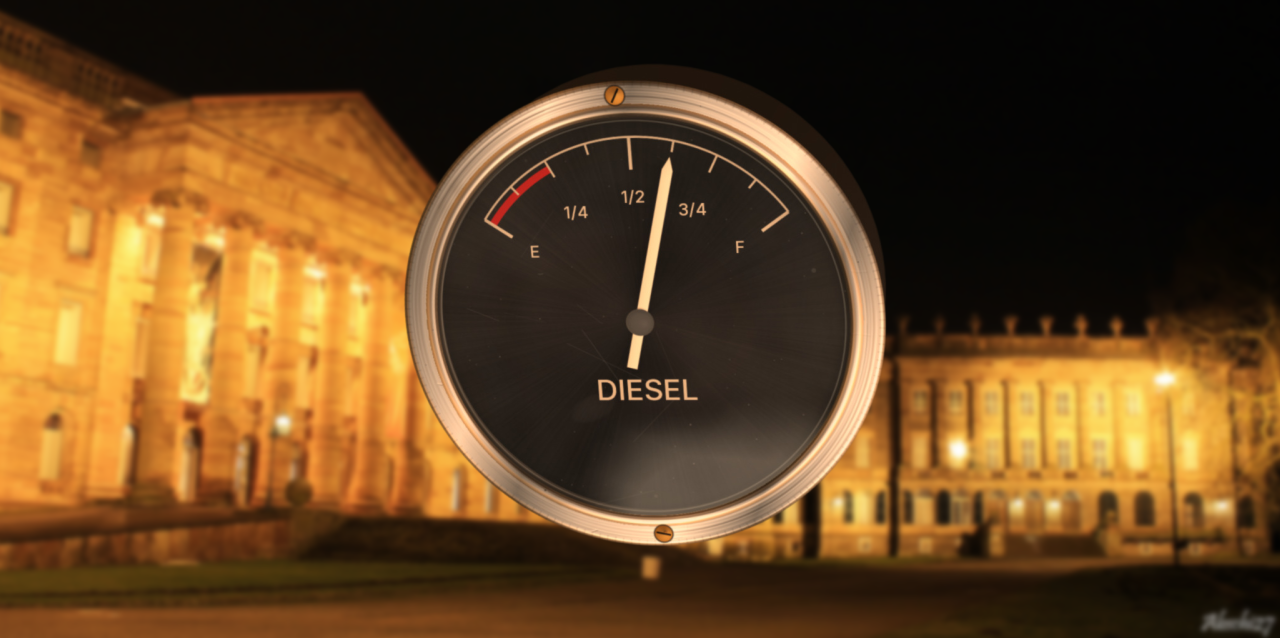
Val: 0.625
